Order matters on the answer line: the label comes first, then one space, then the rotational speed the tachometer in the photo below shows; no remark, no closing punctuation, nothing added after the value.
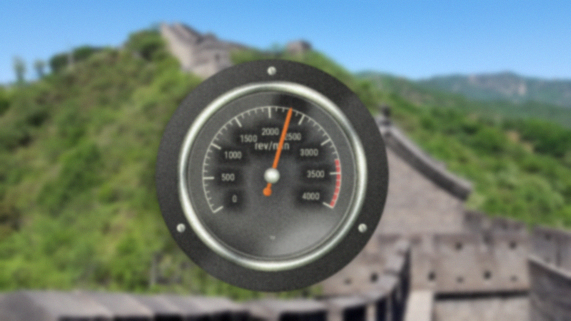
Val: 2300 rpm
